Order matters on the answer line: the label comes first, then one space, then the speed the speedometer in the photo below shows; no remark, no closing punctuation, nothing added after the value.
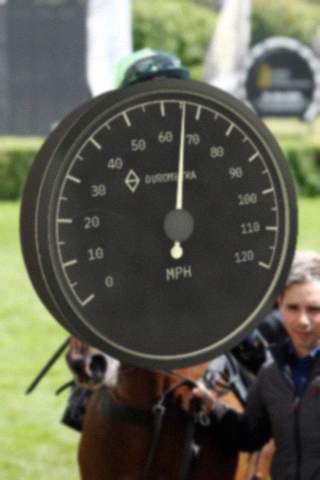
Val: 65 mph
